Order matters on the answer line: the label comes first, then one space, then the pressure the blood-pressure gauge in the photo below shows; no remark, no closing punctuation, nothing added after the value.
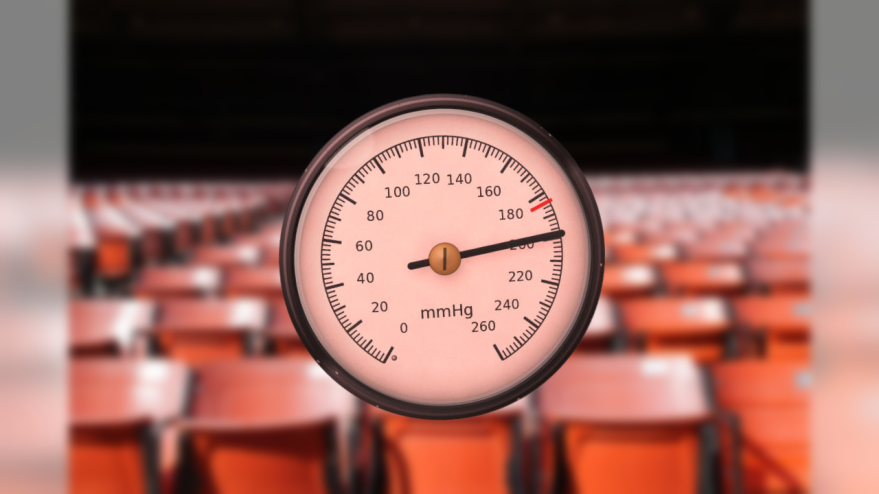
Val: 198 mmHg
